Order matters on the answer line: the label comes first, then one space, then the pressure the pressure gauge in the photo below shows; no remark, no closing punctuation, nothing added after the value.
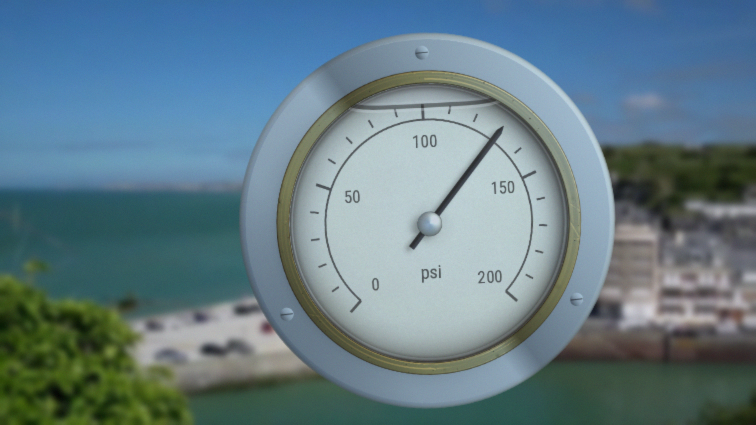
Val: 130 psi
